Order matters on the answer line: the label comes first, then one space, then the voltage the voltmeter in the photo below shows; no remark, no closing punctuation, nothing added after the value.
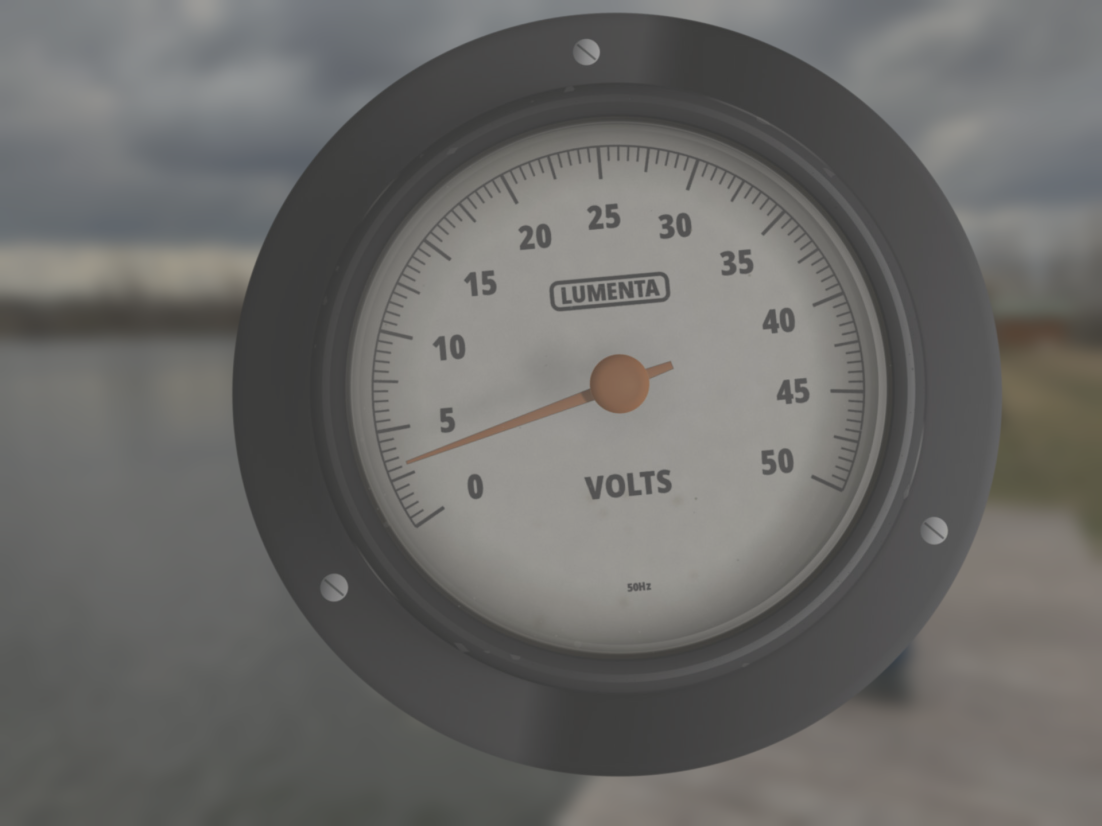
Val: 3 V
